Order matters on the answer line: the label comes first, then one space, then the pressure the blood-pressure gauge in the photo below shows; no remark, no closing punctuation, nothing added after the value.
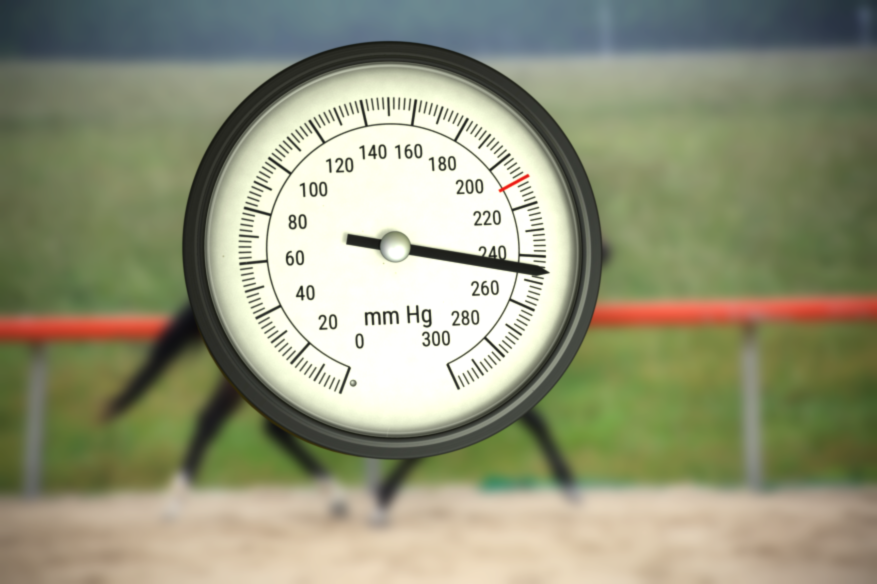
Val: 246 mmHg
